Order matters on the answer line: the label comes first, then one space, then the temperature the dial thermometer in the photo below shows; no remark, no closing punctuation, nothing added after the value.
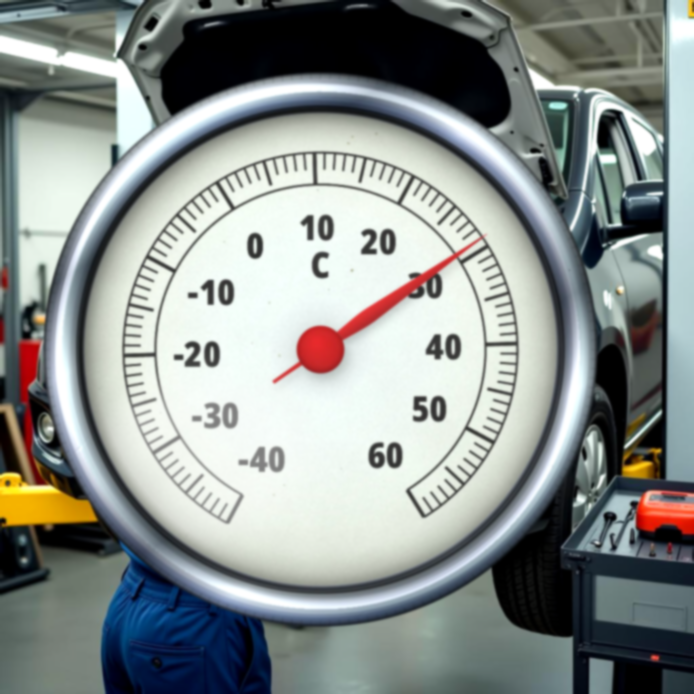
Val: 29 °C
